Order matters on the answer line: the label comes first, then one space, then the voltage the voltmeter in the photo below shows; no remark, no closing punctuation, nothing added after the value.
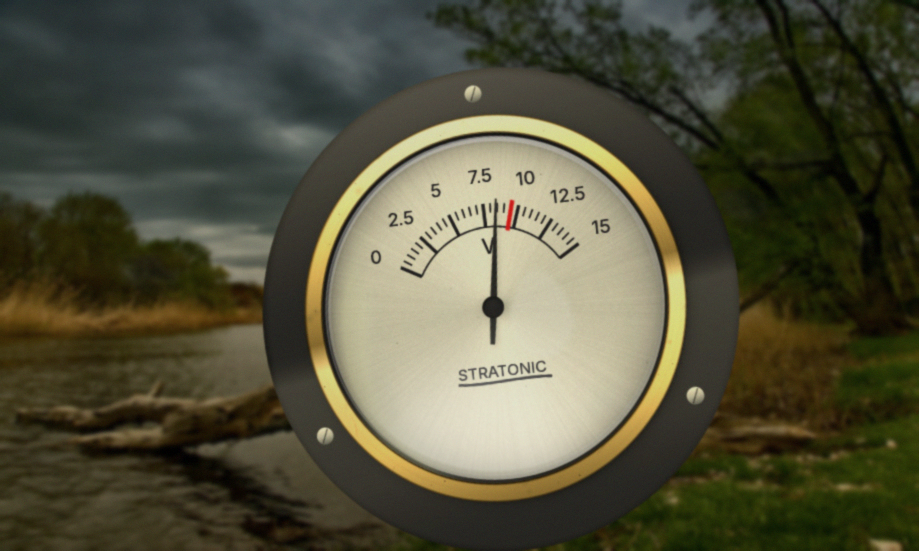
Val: 8.5 V
